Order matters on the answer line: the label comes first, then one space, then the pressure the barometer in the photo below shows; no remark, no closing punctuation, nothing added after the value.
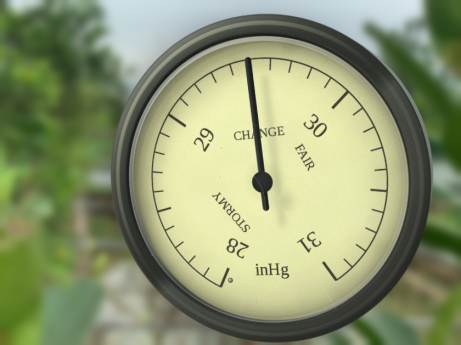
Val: 29.5 inHg
